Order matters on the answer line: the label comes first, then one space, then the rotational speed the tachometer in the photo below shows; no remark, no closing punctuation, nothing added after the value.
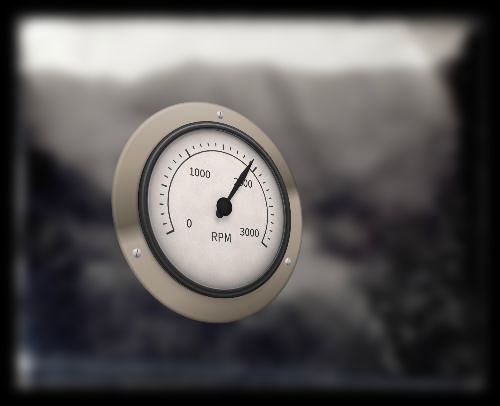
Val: 1900 rpm
